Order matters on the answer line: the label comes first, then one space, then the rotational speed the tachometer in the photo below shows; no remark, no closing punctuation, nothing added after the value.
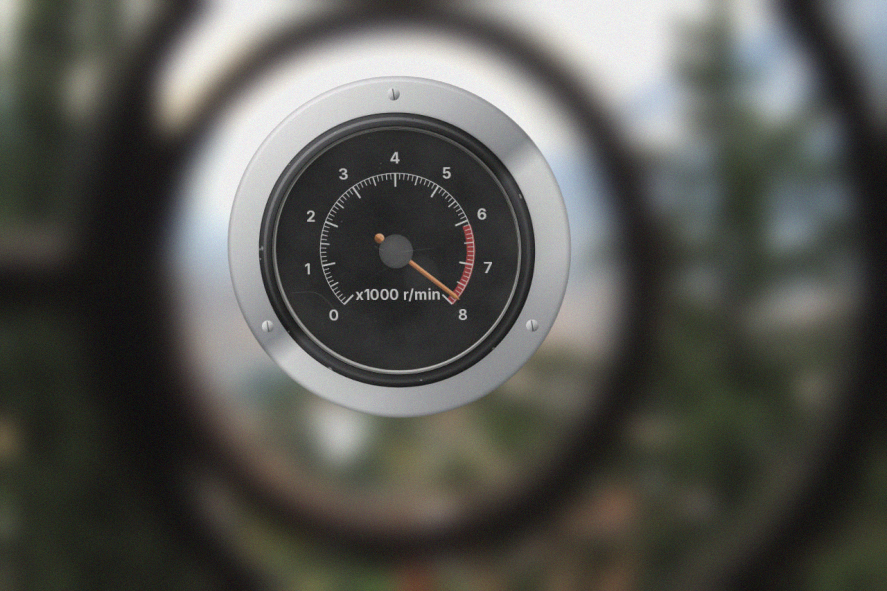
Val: 7800 rpm
